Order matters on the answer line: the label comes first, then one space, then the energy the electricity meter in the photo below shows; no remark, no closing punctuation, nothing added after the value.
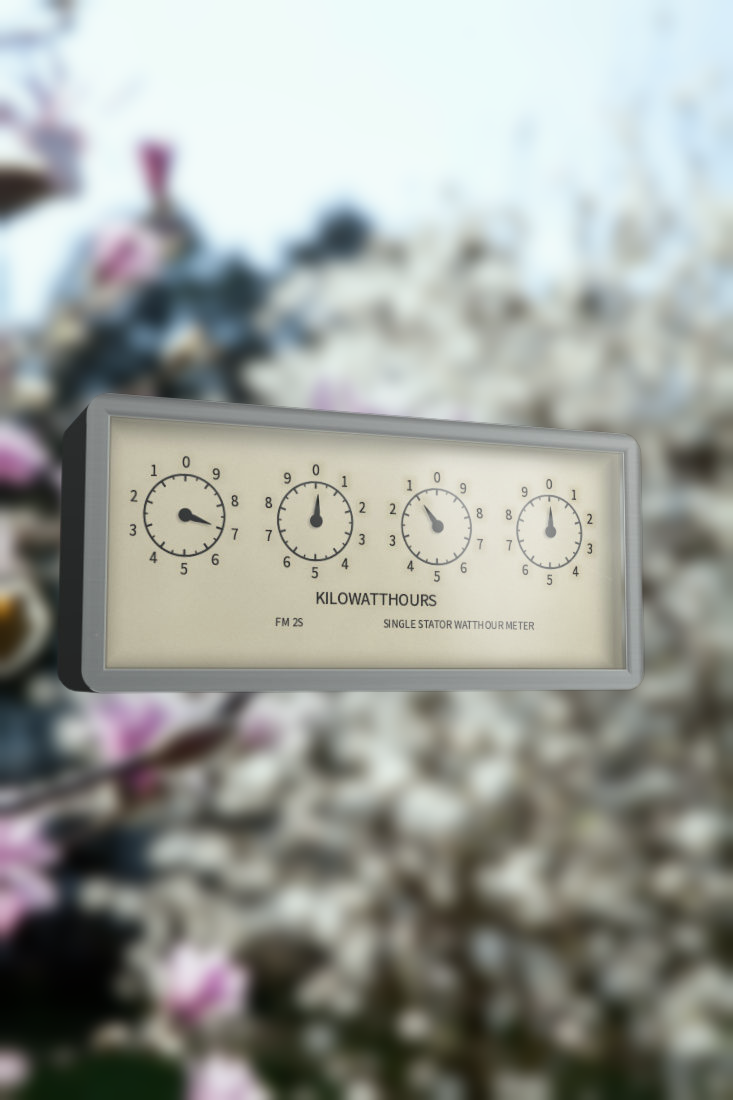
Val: 7010 kWh
